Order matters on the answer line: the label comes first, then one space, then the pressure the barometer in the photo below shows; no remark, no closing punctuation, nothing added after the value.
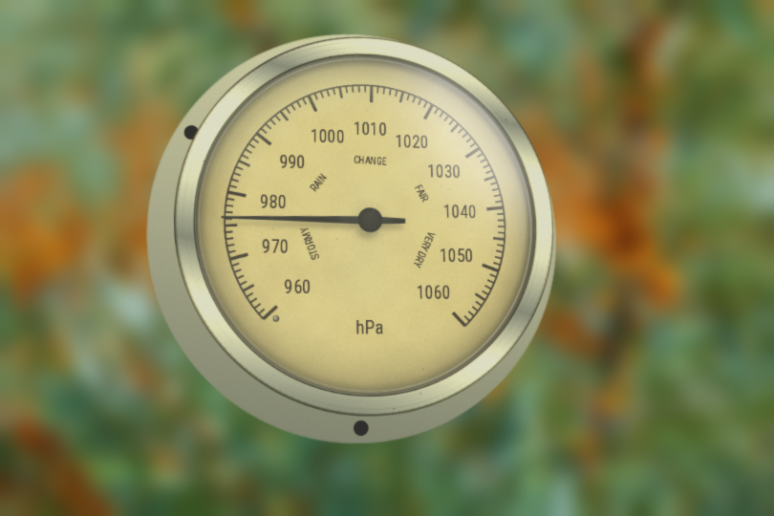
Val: 976 hPa
